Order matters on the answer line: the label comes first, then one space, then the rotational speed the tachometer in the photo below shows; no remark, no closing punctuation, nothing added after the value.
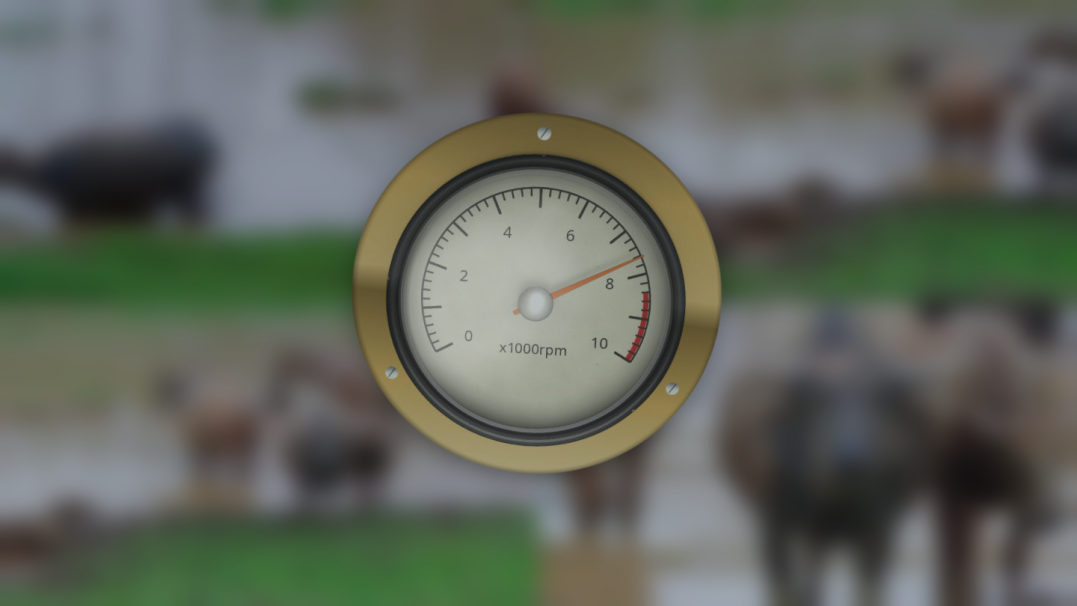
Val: 7600 rpm
